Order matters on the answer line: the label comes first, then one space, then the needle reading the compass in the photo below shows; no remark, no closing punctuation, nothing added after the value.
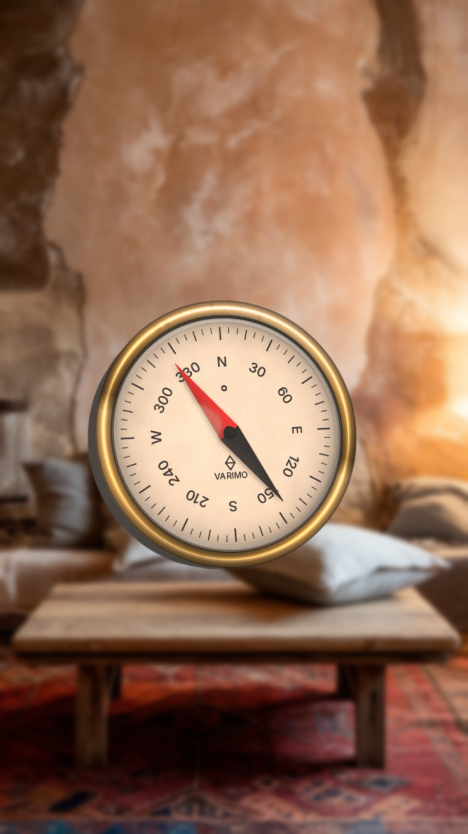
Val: 325 °
